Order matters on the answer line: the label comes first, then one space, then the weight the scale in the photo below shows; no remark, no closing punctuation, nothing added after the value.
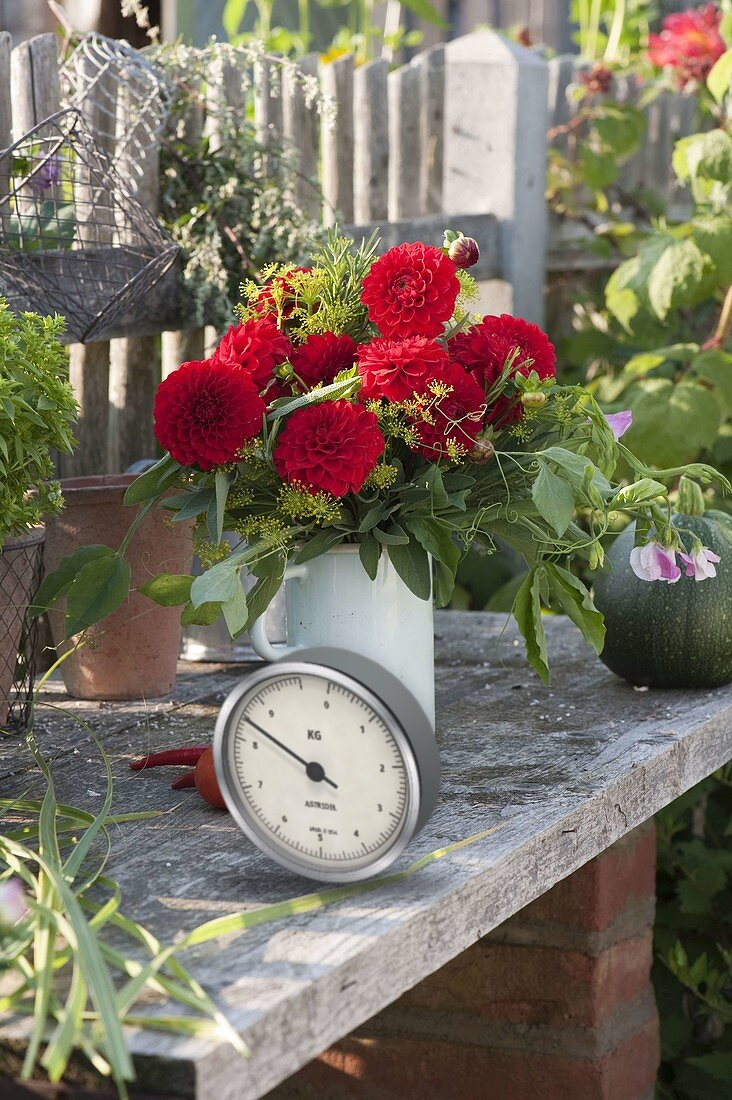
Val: 8.5 kg
